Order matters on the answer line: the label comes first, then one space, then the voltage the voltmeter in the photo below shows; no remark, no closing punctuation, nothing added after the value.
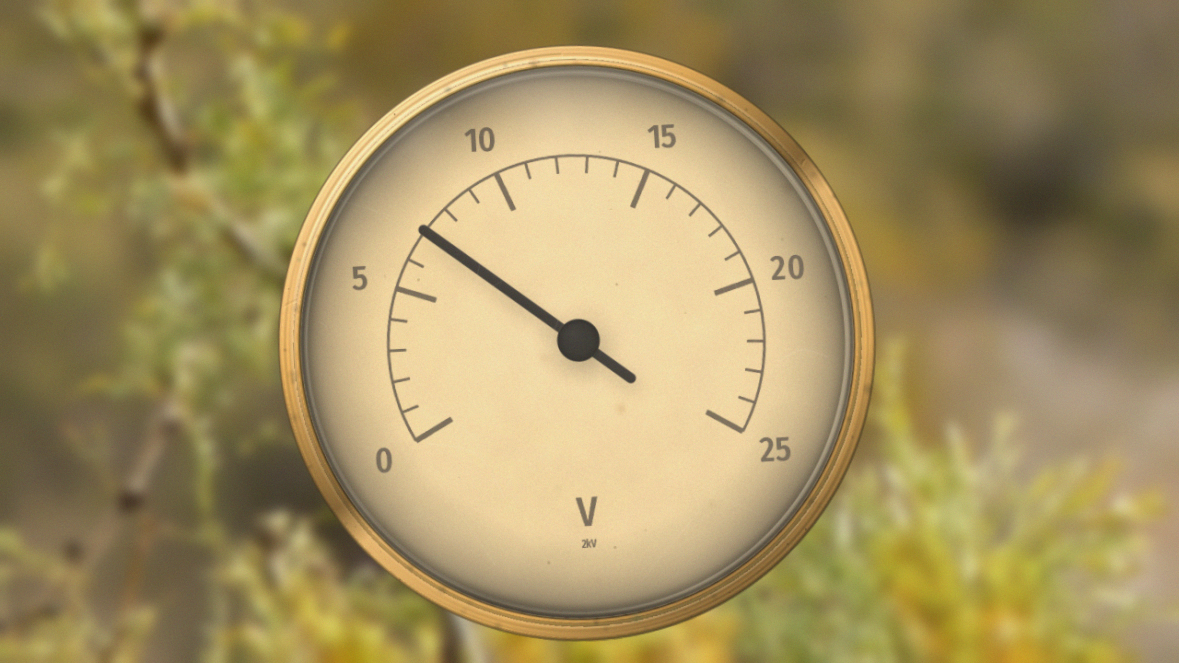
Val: 7 V
